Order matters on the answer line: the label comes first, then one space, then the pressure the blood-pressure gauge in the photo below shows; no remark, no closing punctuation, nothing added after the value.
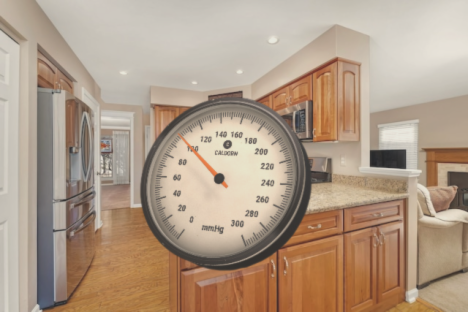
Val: 100 mmHg
